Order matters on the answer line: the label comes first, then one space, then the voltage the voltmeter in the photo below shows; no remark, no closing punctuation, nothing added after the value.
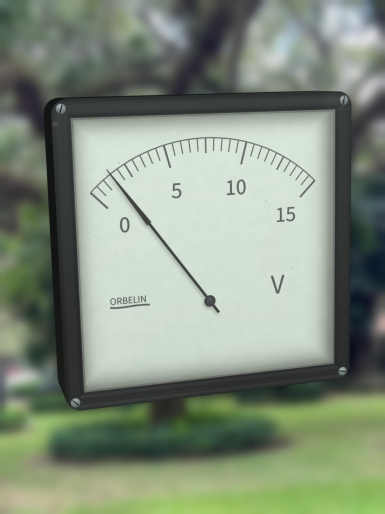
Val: 1.5 V
